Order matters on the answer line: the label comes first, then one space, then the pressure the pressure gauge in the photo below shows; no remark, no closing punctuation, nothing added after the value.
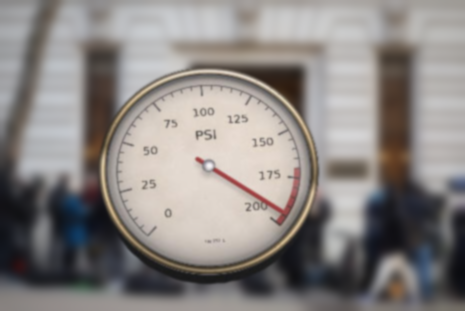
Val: 195 psi
